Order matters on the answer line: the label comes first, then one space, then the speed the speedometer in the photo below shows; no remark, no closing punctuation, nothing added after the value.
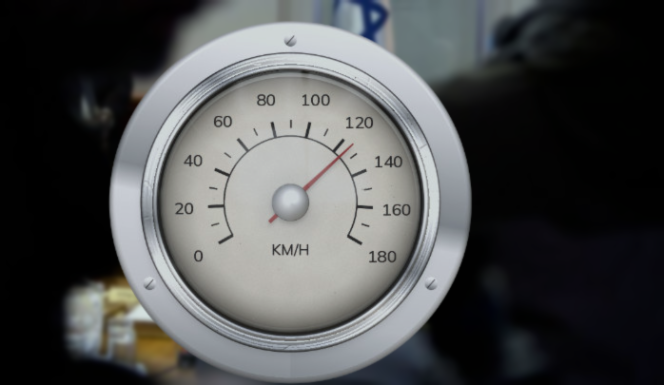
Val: 125 km/h
